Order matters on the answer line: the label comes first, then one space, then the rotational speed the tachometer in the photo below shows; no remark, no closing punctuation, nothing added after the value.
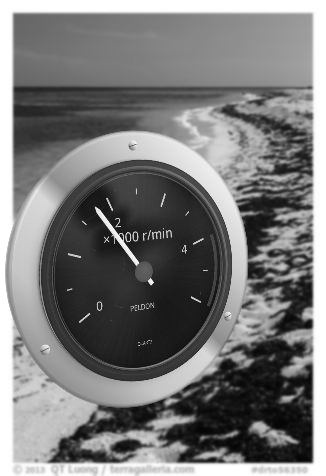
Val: 1750 rpm
